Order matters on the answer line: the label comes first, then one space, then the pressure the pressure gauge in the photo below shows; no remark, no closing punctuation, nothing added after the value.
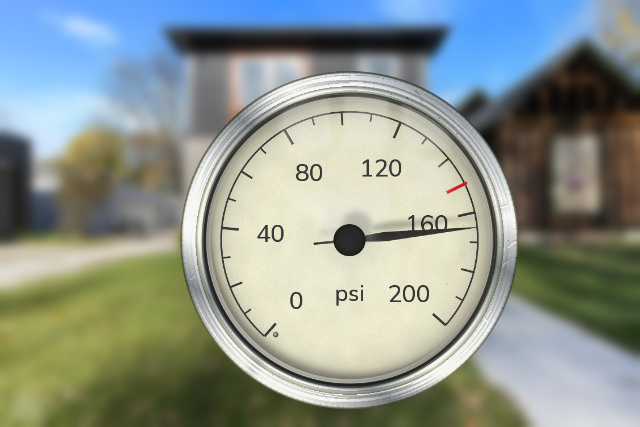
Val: 165 psi
